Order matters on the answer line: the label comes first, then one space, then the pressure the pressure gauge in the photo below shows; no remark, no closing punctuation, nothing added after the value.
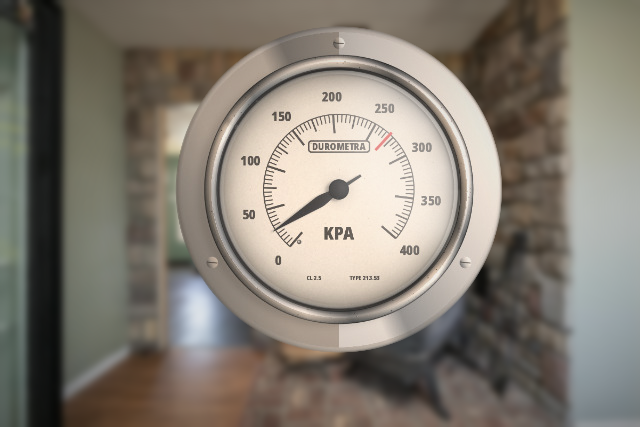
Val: 25 kPa
